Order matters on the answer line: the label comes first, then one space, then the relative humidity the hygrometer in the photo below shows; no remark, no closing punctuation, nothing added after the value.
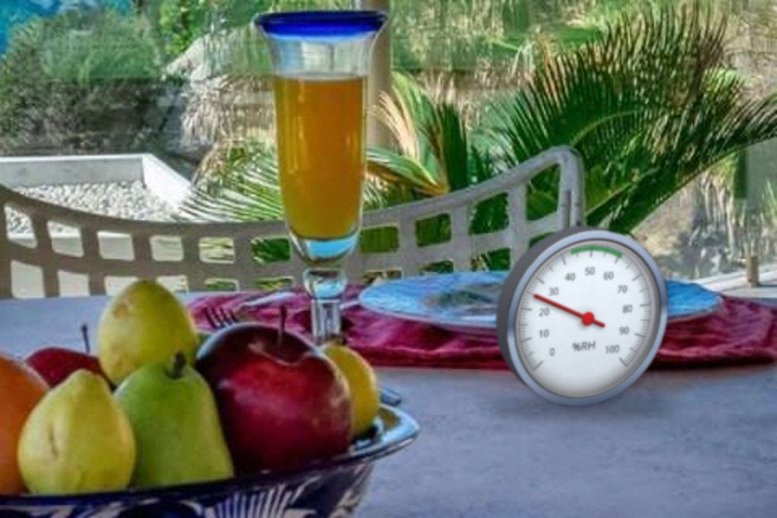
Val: 25 %
